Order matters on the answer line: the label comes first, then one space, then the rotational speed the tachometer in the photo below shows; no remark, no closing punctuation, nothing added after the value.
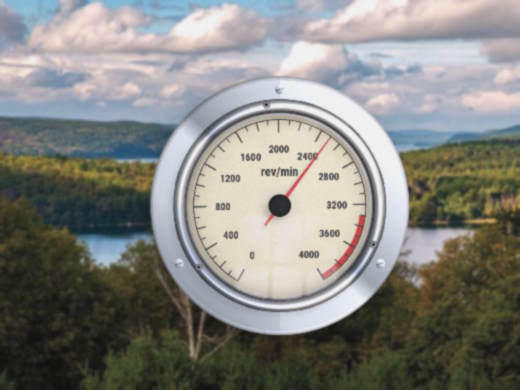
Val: 2500 rpm
